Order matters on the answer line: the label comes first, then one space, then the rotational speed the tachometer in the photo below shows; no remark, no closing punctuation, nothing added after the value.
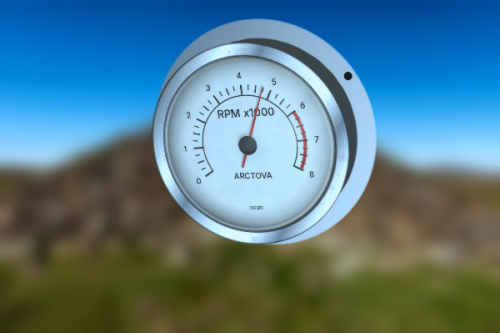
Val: 4750 rpm
